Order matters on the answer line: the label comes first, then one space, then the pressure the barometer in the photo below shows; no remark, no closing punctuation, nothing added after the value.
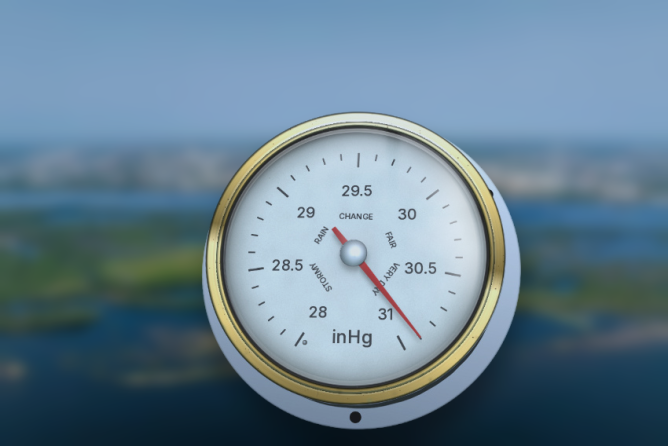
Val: 30.9 inHg
